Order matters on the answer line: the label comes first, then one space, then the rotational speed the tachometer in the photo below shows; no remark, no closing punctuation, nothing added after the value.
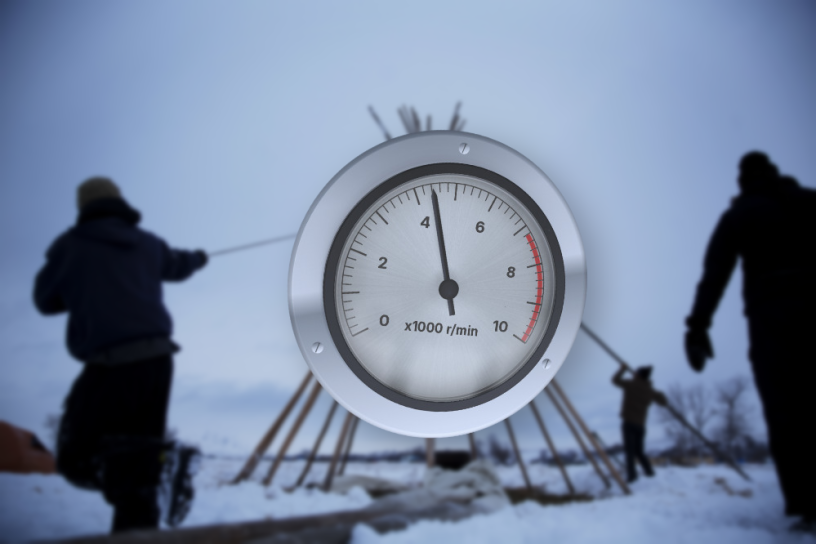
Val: 4400 rpm
